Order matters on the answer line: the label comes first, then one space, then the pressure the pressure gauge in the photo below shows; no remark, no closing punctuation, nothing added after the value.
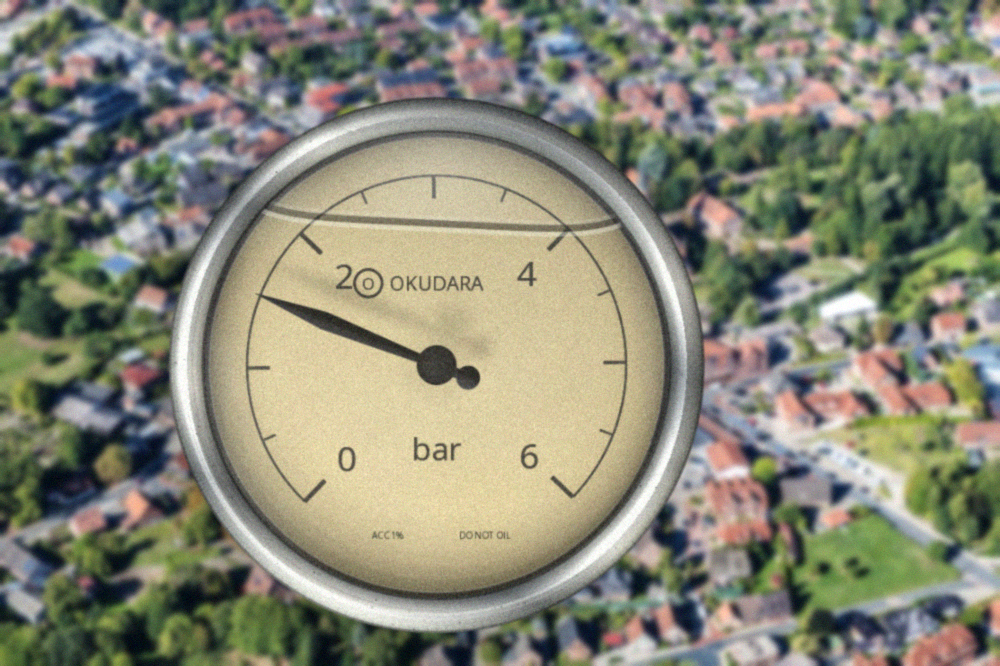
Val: 1.5 bar
